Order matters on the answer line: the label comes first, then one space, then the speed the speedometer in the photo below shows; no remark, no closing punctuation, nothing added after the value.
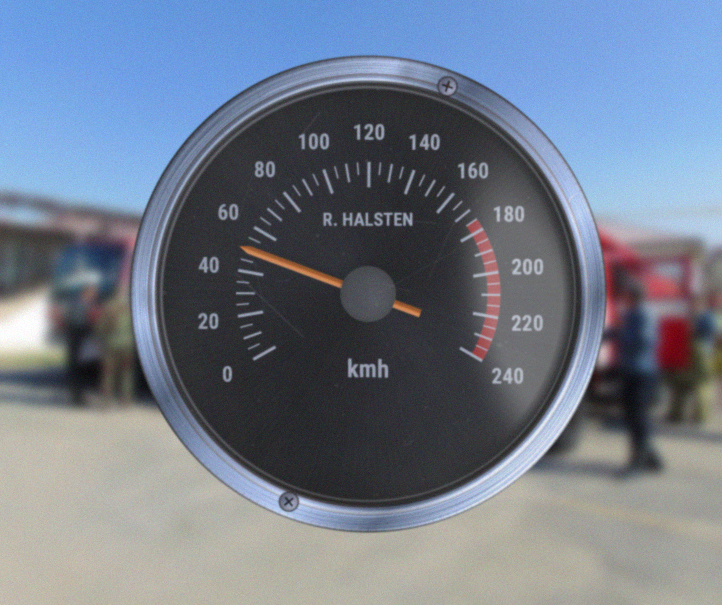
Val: 50 km/h
